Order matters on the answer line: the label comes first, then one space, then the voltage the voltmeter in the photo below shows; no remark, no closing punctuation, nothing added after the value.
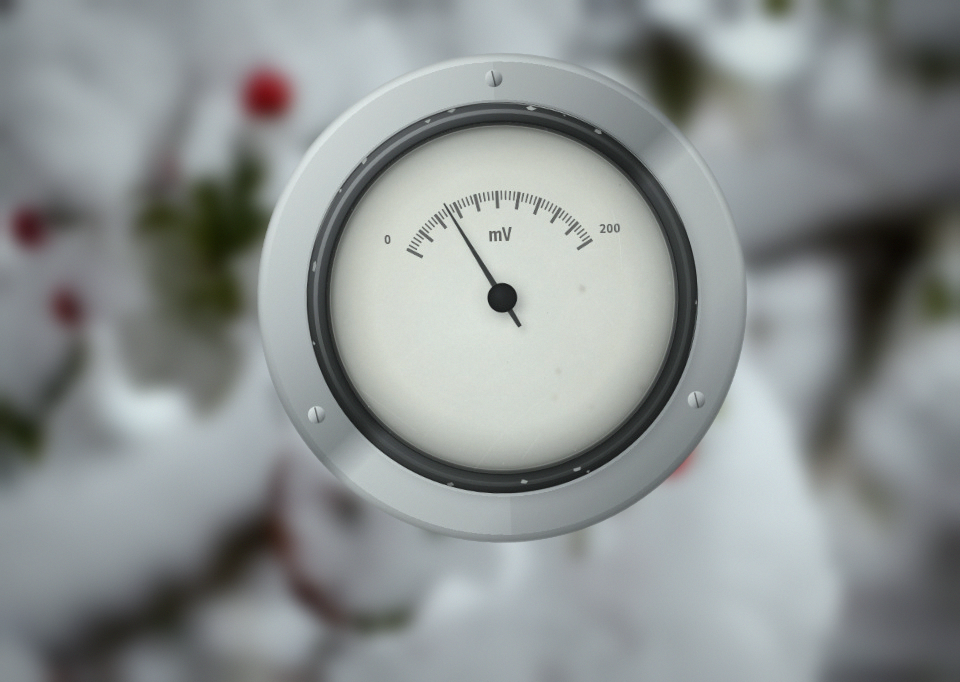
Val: 52 mV
